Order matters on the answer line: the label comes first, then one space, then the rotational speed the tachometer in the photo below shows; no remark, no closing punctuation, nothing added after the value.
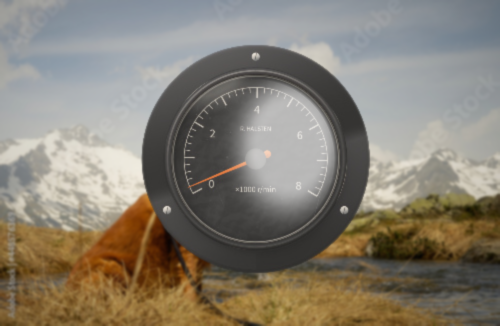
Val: 200 rpm
